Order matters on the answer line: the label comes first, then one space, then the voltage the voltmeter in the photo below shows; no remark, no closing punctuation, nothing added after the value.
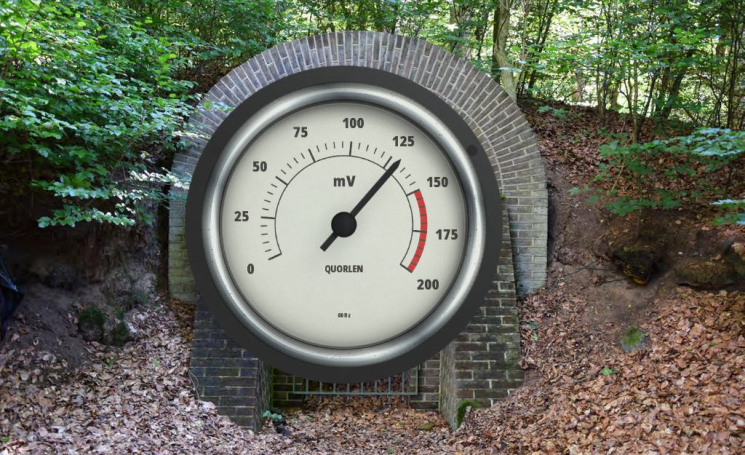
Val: 130 mV
